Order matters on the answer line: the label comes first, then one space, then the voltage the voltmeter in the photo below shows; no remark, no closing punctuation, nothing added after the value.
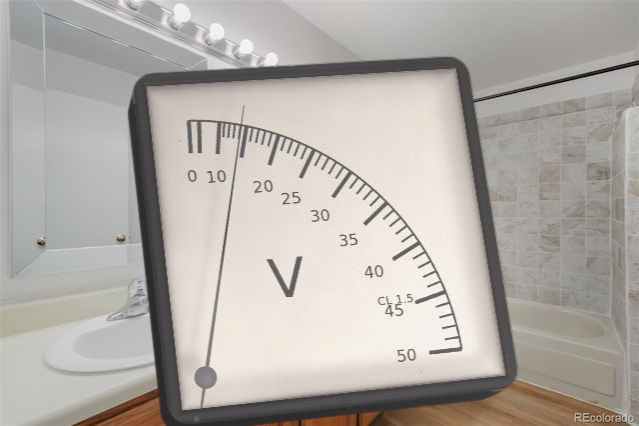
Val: 14 V
